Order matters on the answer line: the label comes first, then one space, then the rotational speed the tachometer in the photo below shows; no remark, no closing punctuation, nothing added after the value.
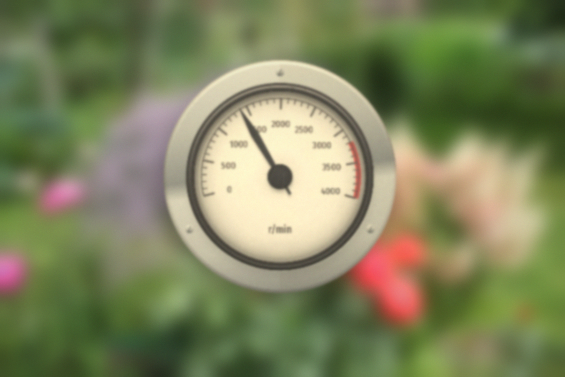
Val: 1400 rpm
